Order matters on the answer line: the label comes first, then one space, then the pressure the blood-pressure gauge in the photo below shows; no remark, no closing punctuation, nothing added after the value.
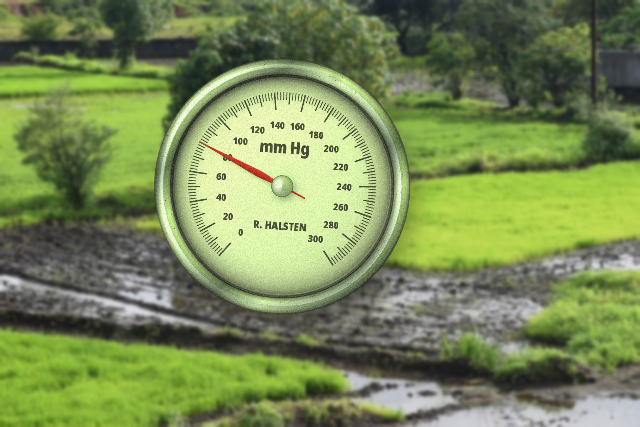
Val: 80 mmHg
